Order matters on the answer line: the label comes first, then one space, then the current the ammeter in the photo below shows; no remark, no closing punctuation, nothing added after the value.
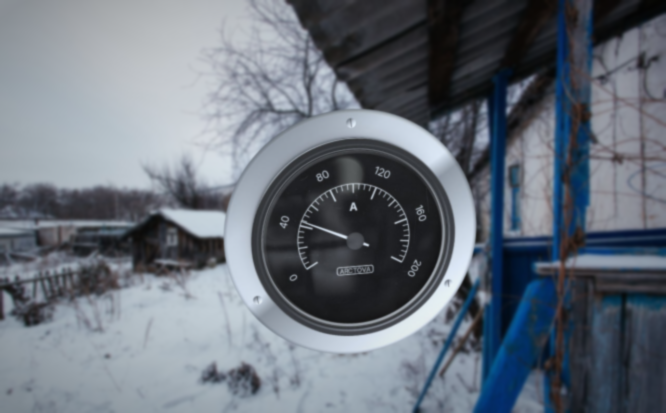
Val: 45 A
